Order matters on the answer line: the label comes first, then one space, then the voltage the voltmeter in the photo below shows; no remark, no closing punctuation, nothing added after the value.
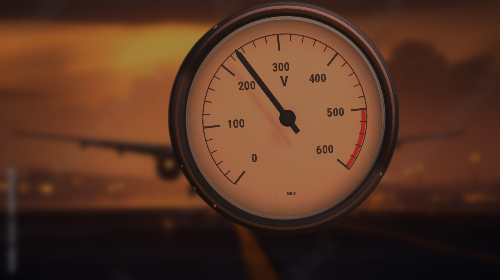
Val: 230 V
